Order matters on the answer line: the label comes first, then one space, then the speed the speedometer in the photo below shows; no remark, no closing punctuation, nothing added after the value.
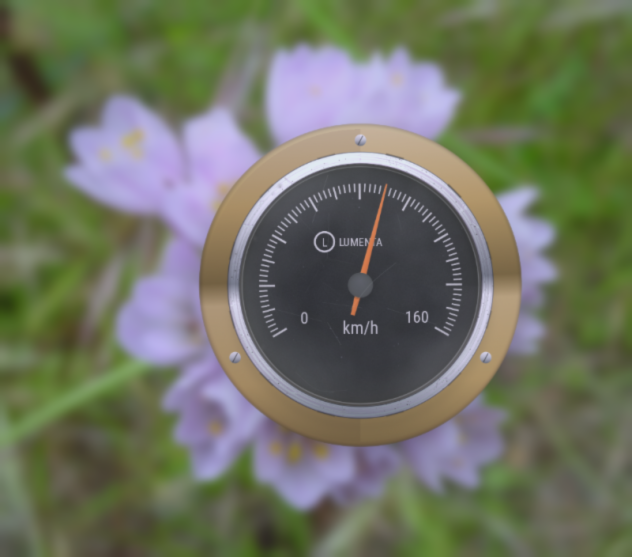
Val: 90 km/h
